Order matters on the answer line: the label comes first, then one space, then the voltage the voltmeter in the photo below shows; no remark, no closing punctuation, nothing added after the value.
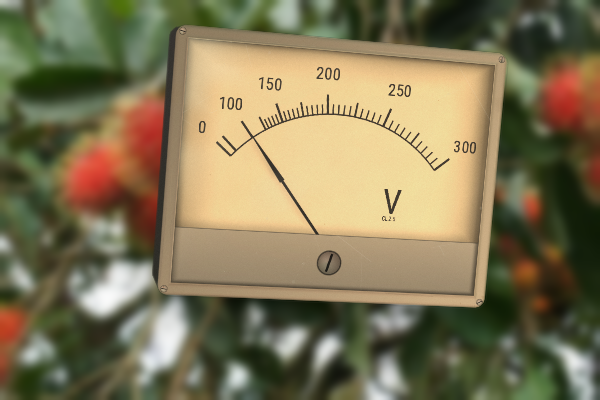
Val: 100 V
